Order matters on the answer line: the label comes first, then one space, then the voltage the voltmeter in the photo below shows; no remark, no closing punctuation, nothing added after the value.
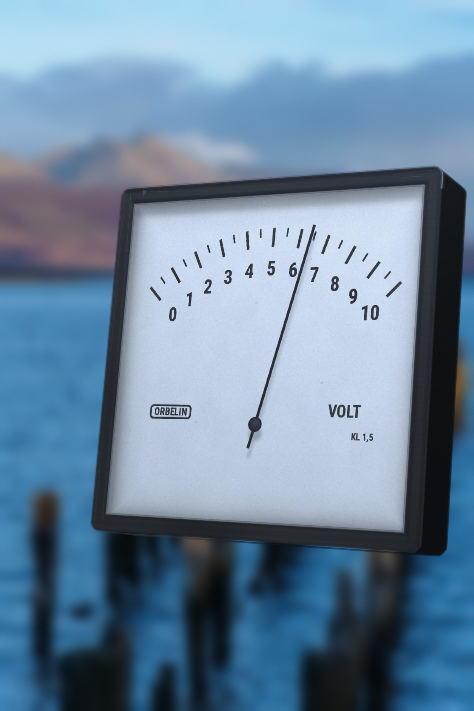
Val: 6.5 V
